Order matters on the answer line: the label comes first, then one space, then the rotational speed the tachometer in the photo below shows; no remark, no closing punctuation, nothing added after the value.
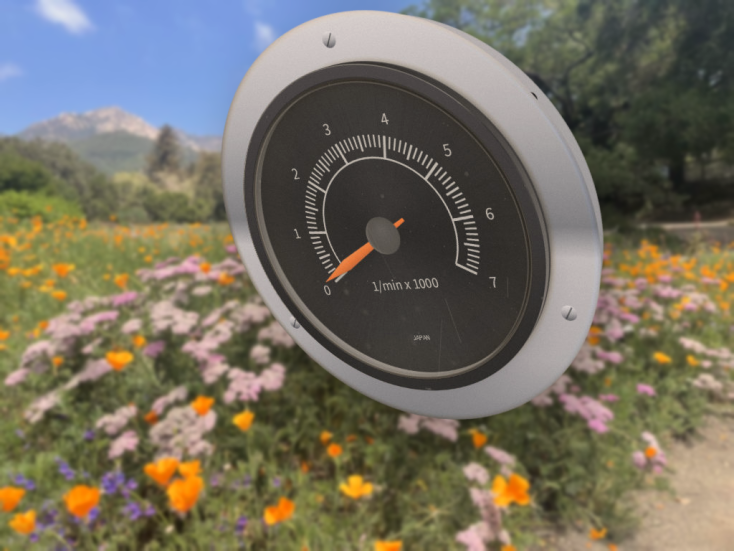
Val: 100 rpm
